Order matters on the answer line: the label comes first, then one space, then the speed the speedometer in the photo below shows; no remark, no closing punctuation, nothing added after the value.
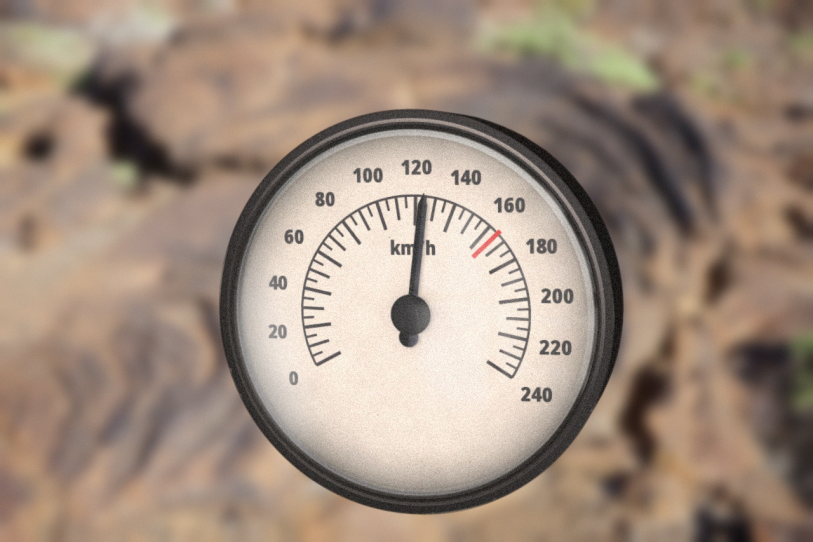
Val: 125 km/h
